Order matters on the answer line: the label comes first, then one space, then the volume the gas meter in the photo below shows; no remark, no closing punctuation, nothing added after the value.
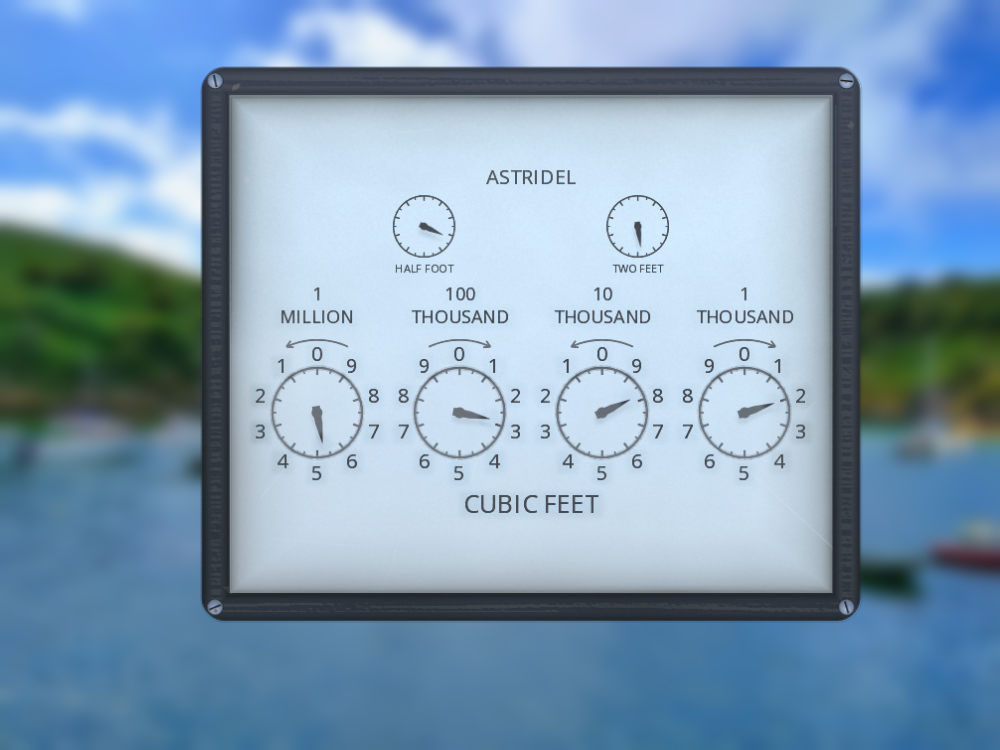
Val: 528200 ft³
